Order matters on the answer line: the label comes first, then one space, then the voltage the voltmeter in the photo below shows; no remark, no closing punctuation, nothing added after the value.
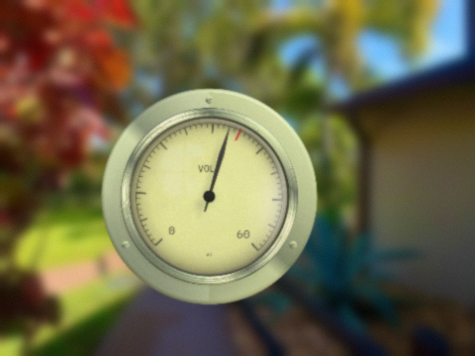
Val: 33 V
